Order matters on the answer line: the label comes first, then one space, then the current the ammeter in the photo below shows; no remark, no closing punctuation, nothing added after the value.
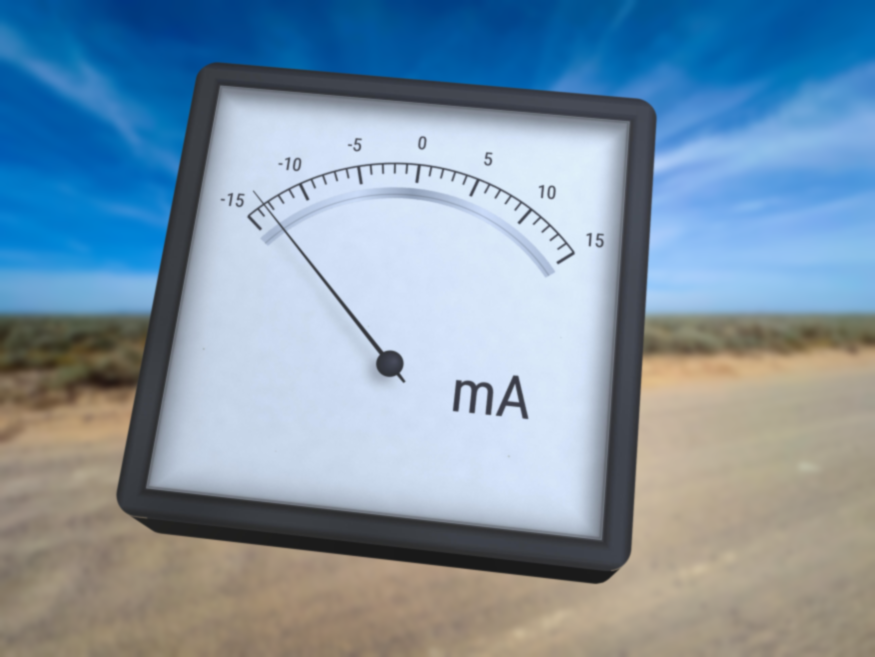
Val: -13.5 mA
